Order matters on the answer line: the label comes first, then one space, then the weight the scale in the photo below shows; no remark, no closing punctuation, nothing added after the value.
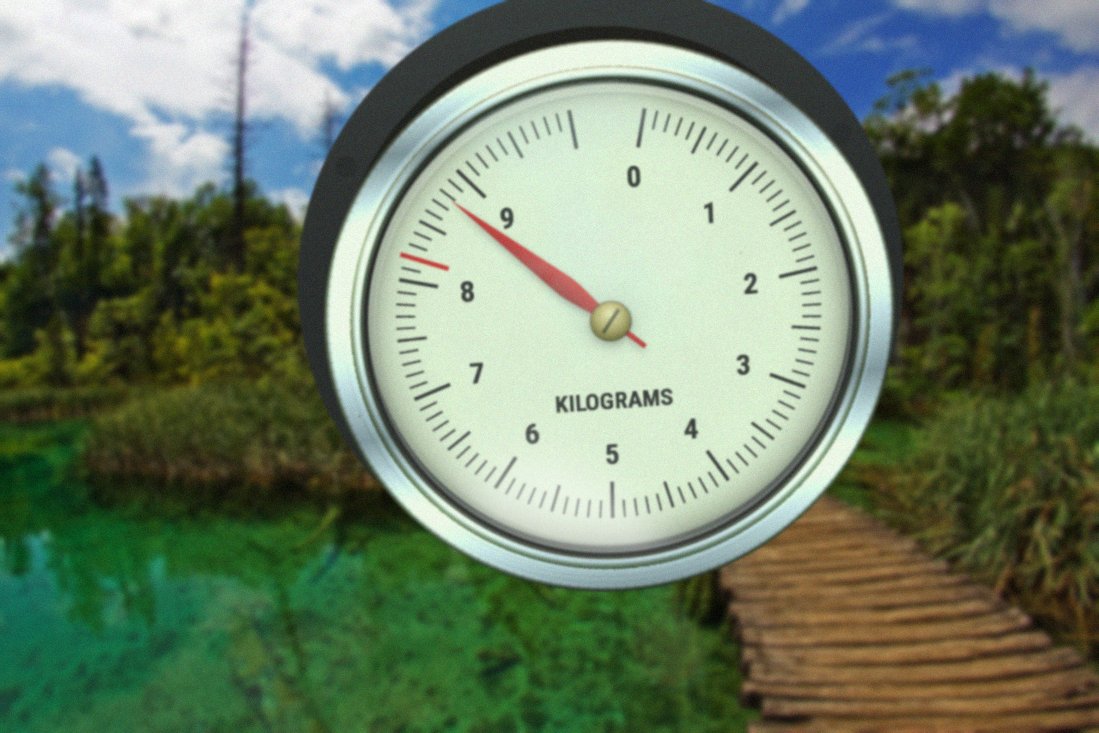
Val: 8.8 kg
